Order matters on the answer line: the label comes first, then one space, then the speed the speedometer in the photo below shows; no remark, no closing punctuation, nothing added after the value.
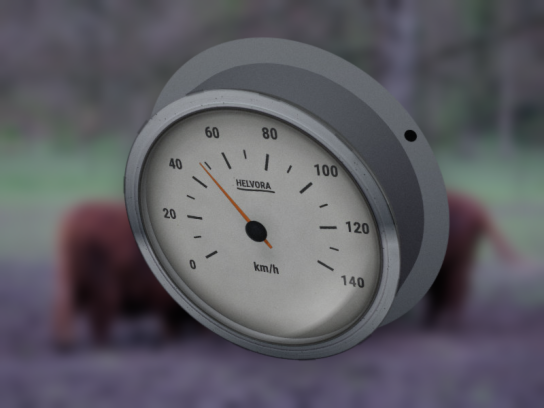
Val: 50 km/h
